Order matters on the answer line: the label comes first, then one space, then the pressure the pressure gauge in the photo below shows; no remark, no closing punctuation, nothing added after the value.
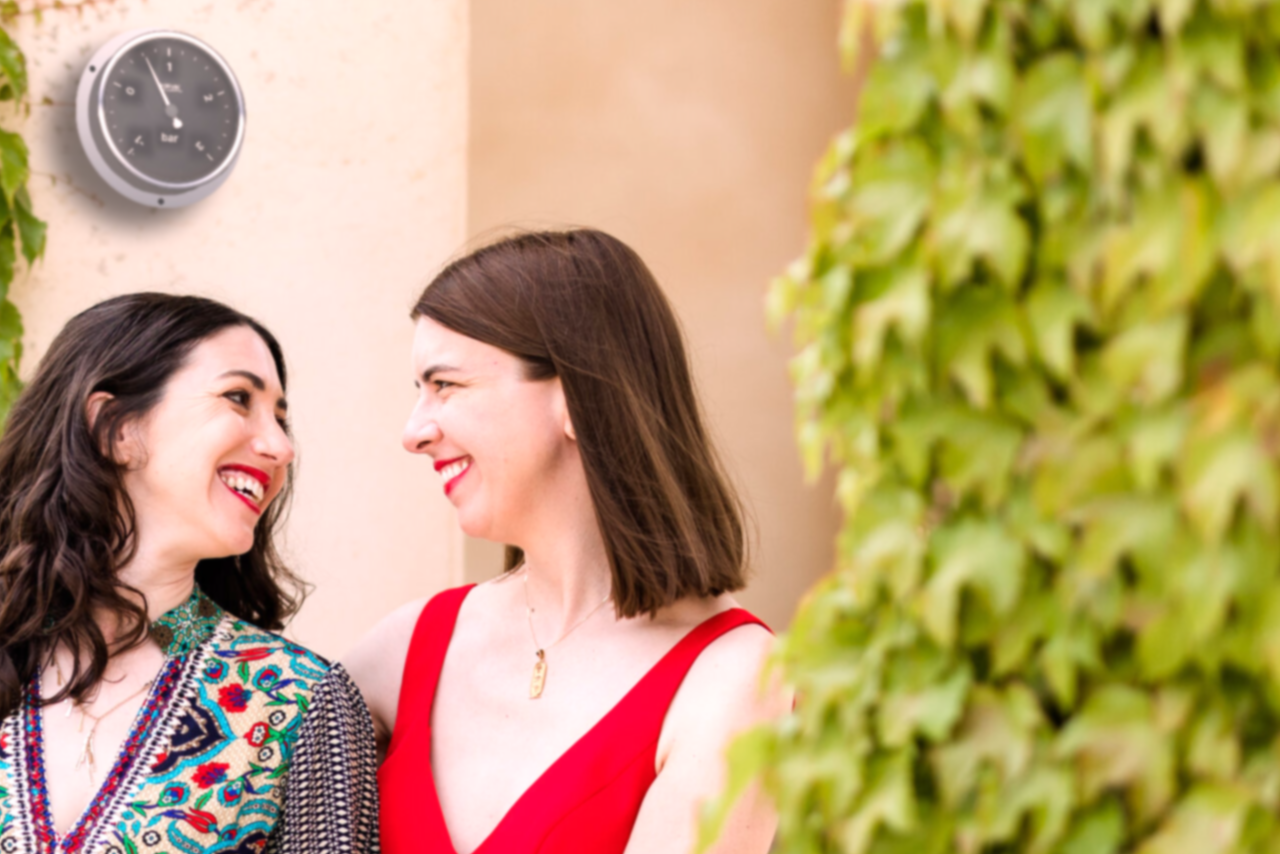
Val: 0.6 bar
